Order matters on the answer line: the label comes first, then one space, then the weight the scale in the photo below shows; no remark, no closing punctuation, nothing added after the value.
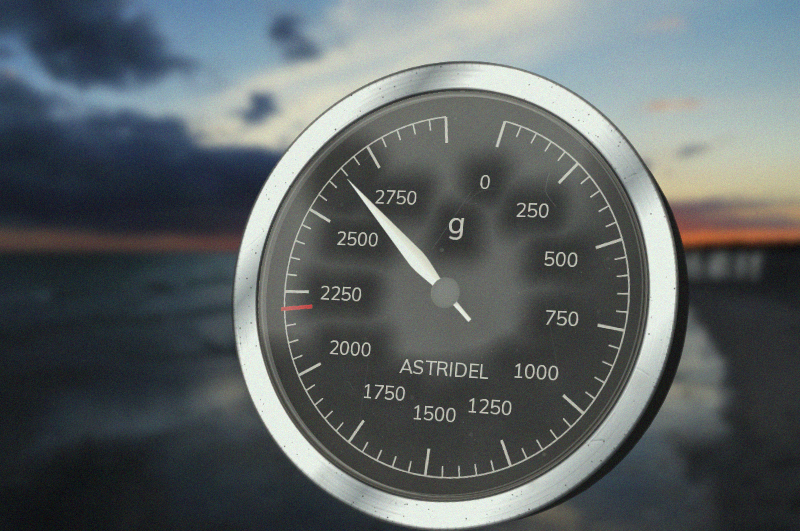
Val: 2650 g
